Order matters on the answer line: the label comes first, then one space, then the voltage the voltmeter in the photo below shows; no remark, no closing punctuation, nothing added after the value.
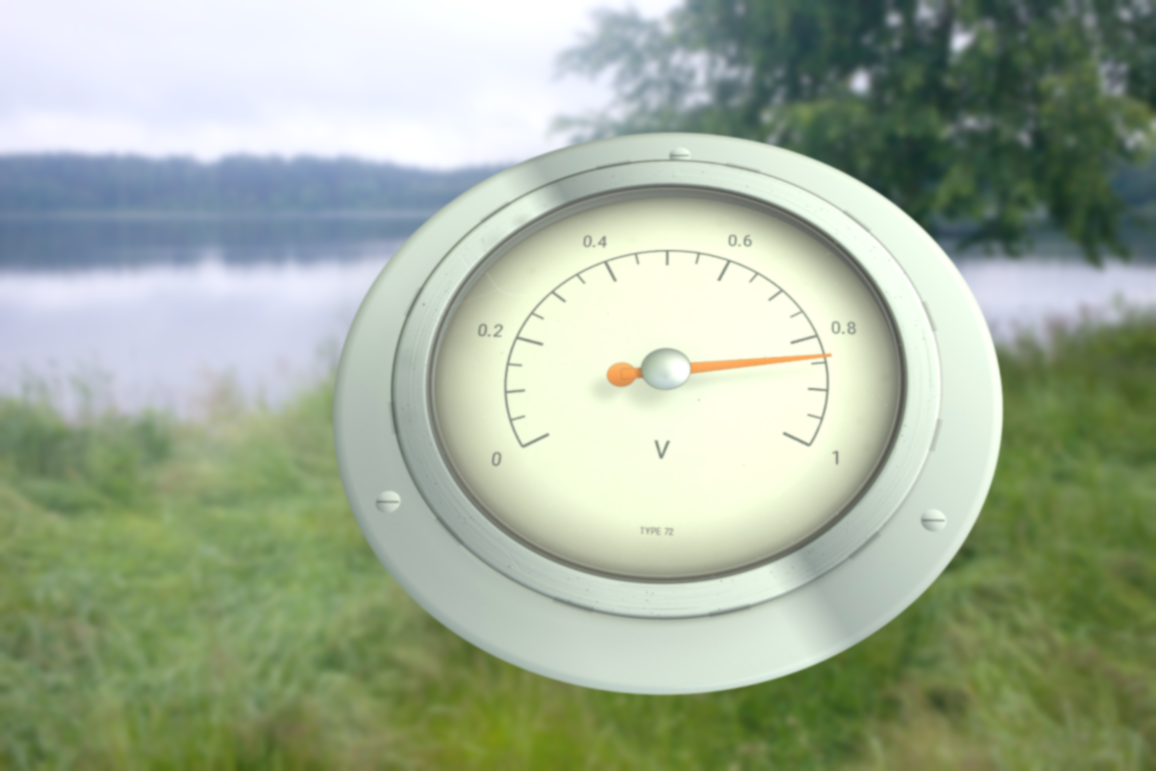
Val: 0.85 V
